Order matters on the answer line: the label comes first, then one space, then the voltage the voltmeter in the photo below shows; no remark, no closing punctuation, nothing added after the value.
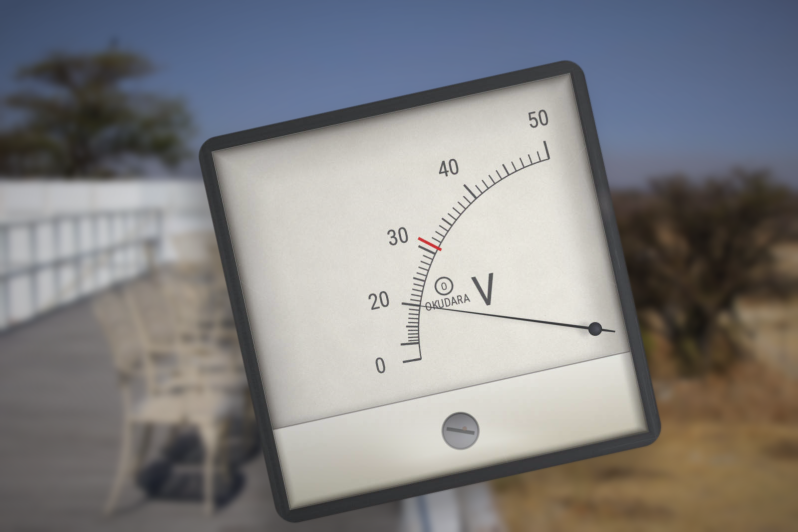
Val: 20 V
